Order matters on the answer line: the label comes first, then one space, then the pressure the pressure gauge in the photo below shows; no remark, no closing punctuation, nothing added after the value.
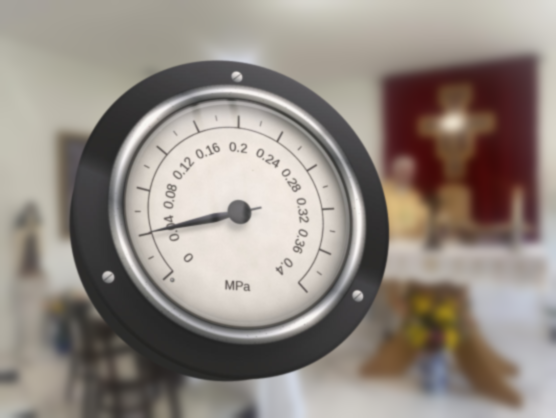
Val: 0.04 MPa
